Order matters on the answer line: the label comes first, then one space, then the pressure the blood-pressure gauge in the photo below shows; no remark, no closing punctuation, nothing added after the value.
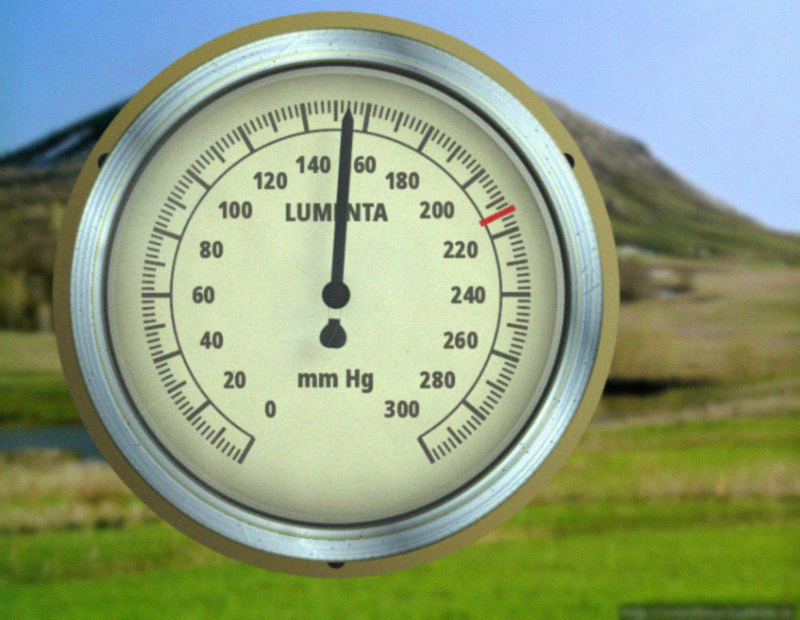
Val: 154 mmHg
